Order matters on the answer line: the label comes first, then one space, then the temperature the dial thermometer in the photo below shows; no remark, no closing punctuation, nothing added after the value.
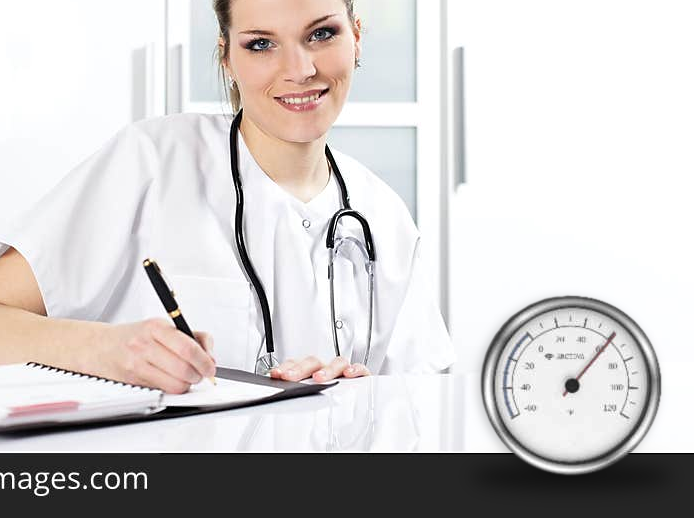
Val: 60 °F
